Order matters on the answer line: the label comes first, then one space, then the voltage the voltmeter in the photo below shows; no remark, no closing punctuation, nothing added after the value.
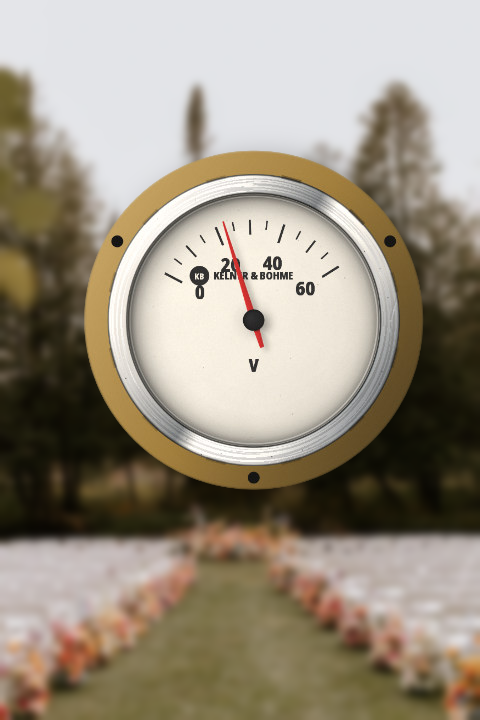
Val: 22.5 V
